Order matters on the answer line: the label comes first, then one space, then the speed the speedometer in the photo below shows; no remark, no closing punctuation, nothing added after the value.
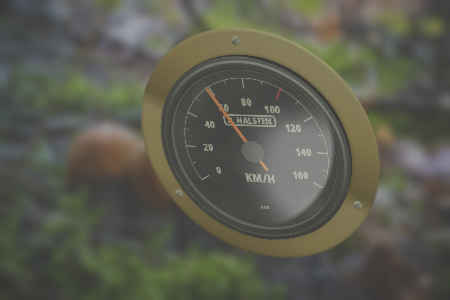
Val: 60 km/h
